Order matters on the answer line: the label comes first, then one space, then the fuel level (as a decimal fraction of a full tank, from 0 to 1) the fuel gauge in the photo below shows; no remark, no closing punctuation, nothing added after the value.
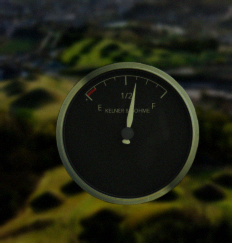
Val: 0.625
